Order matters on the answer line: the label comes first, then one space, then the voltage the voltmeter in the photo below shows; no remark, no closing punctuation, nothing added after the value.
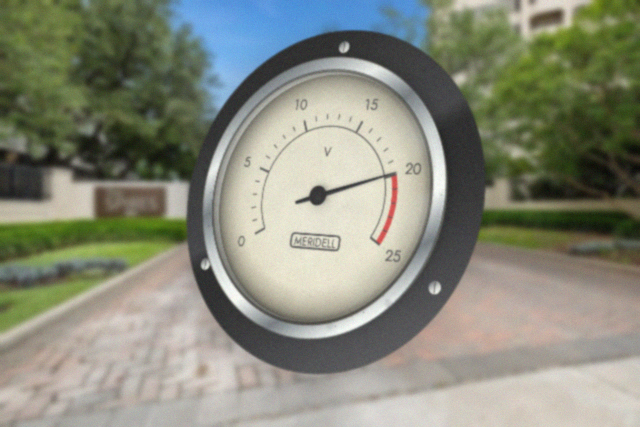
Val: 20 V
